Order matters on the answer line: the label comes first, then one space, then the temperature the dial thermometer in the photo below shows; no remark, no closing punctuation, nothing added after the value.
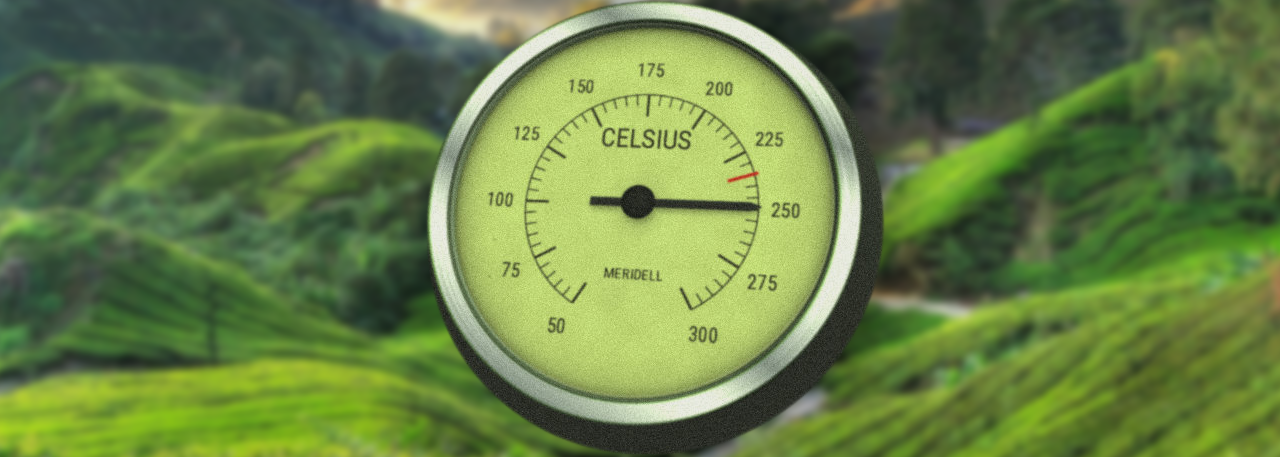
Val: 250 °C
